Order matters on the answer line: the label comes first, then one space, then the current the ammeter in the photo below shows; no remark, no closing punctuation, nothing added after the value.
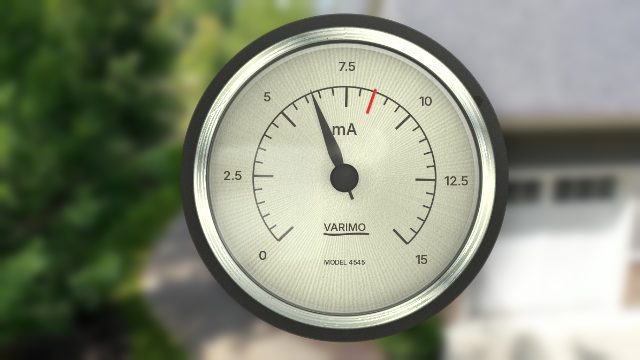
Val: 6.25 mA
